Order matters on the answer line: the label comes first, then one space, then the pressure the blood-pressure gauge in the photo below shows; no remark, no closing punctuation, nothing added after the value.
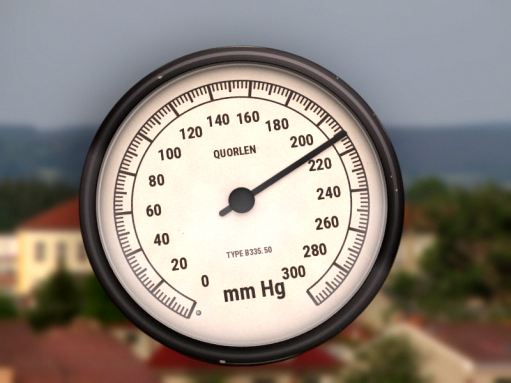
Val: 212 mmHg
